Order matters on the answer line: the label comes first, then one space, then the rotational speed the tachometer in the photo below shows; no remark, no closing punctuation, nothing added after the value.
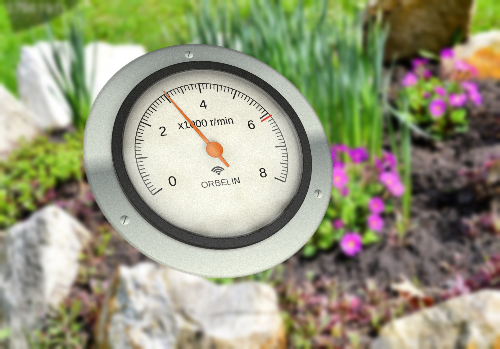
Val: 3000 rpm
